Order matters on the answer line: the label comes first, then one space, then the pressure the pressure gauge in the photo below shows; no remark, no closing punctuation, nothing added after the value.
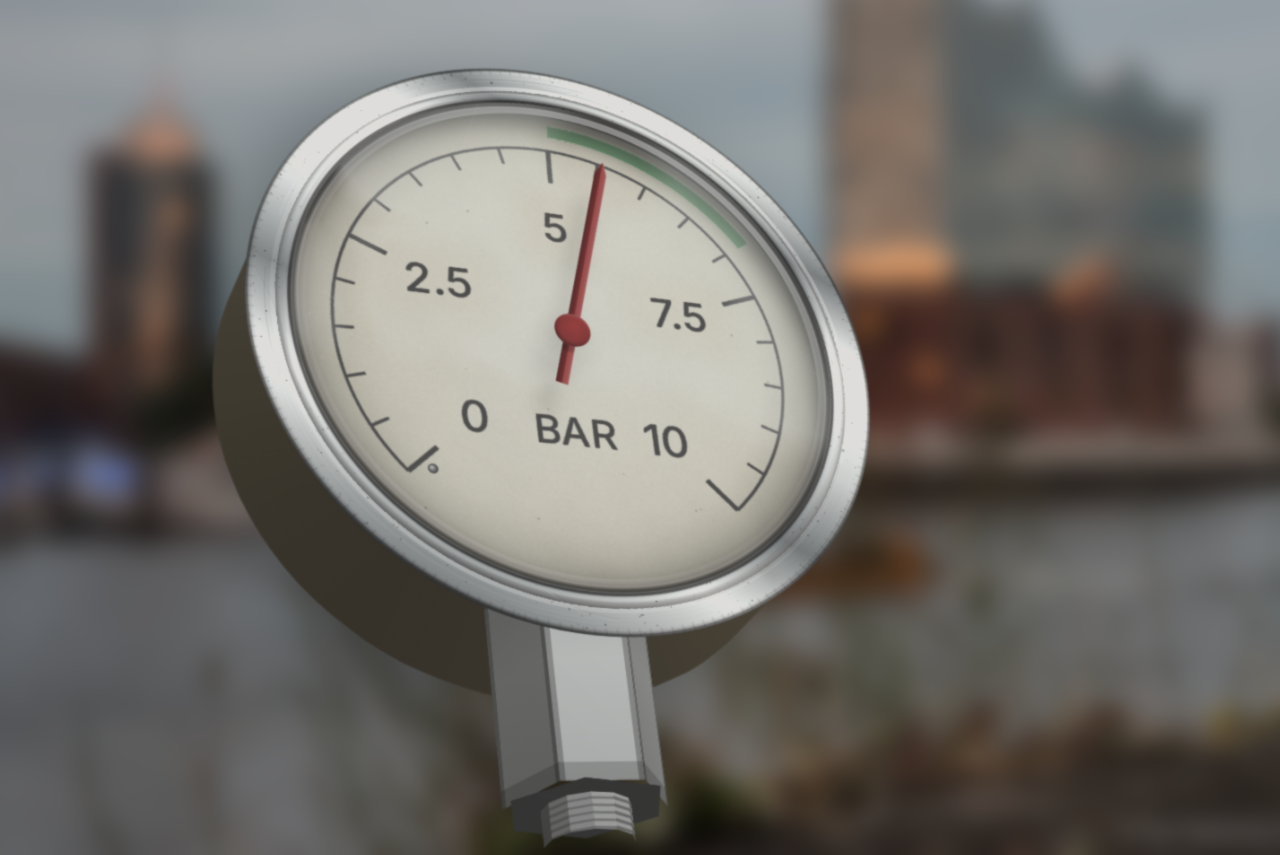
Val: 5.5 bar
